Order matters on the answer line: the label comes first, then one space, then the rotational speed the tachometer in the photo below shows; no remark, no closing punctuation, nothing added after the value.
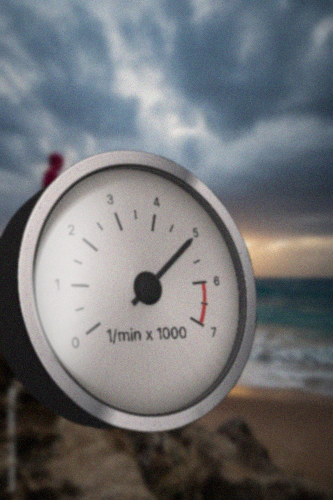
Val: 5000 rpm
